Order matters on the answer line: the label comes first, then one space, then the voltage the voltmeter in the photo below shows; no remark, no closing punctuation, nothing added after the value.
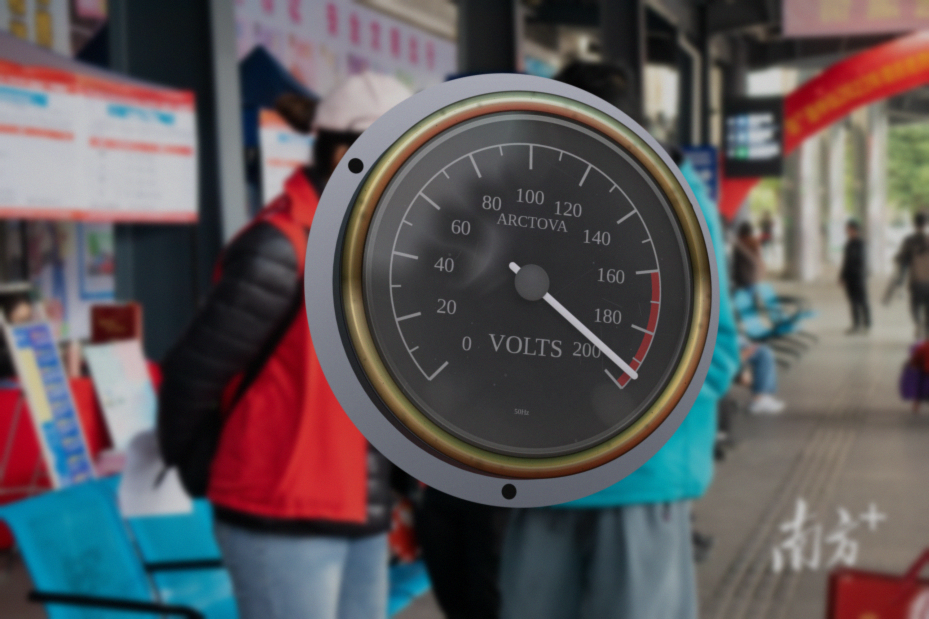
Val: 195 V
